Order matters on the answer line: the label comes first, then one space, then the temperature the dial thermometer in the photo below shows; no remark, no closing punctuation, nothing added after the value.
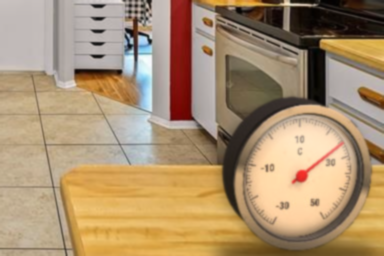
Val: 25 °C
